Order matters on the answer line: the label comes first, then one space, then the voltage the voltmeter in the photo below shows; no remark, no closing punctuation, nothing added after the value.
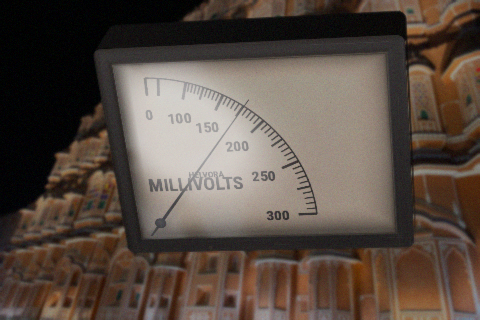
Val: 175 mV
